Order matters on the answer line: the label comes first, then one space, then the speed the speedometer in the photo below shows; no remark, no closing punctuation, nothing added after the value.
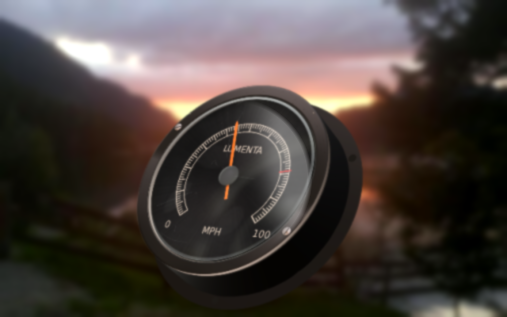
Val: 45 mph
